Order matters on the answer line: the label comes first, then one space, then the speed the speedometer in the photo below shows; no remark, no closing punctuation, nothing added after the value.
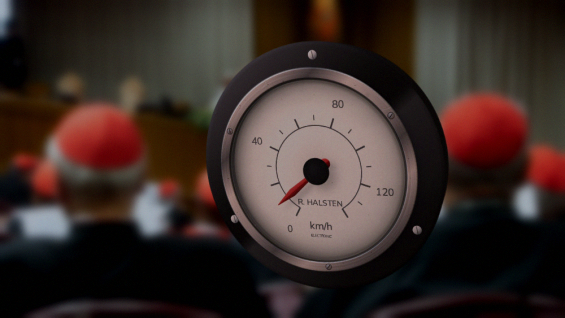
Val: 10 km/h
